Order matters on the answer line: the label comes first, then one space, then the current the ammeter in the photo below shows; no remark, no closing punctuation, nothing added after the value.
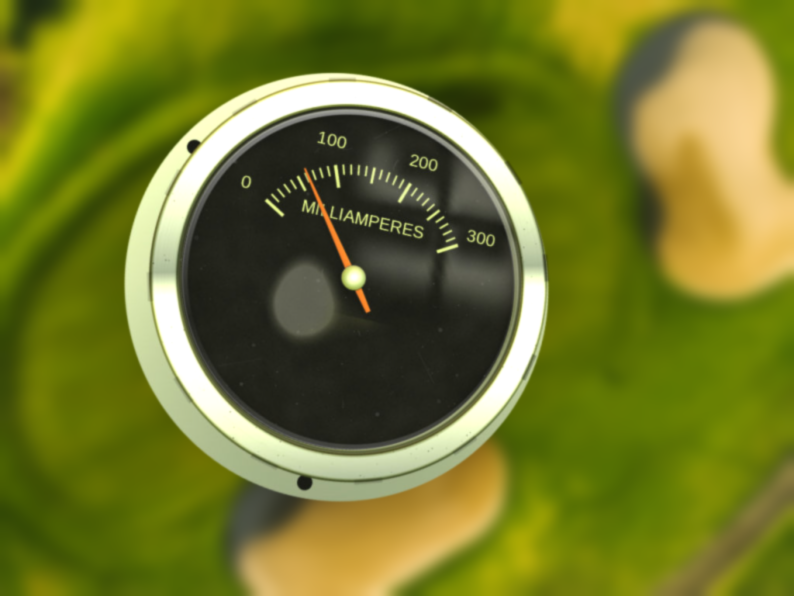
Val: 60 mA
